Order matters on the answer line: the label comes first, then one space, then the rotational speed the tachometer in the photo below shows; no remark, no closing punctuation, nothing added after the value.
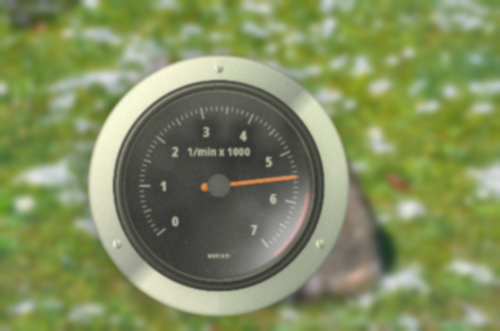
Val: 5500 rpm
